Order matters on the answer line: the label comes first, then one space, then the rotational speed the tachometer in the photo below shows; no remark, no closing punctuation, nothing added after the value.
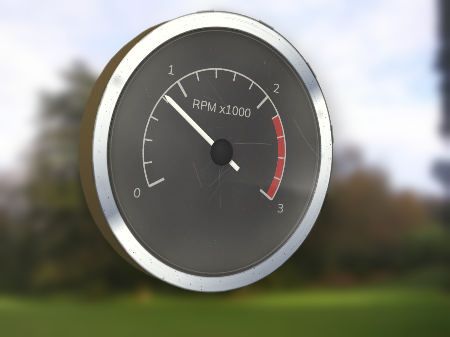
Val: 800 rpm
